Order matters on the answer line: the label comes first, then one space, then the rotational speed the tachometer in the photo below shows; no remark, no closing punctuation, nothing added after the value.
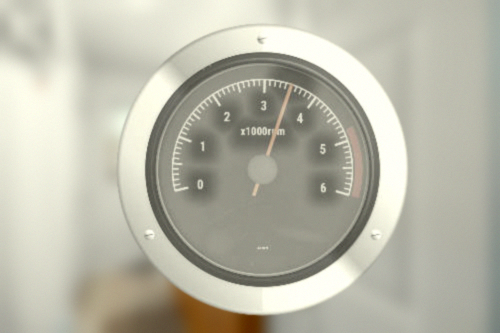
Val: 3500 rpm
